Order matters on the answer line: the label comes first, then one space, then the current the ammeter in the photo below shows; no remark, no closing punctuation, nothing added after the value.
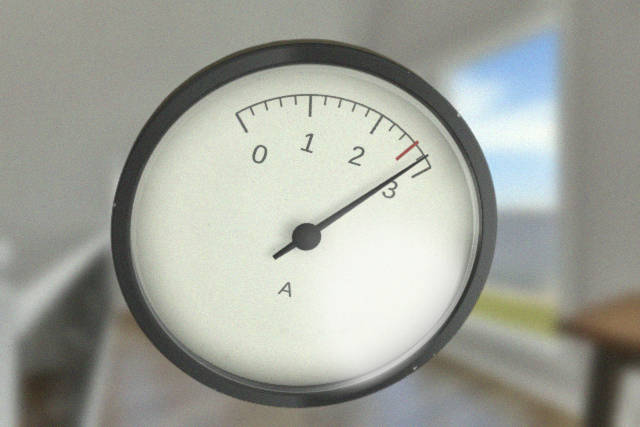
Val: 2.8 A
